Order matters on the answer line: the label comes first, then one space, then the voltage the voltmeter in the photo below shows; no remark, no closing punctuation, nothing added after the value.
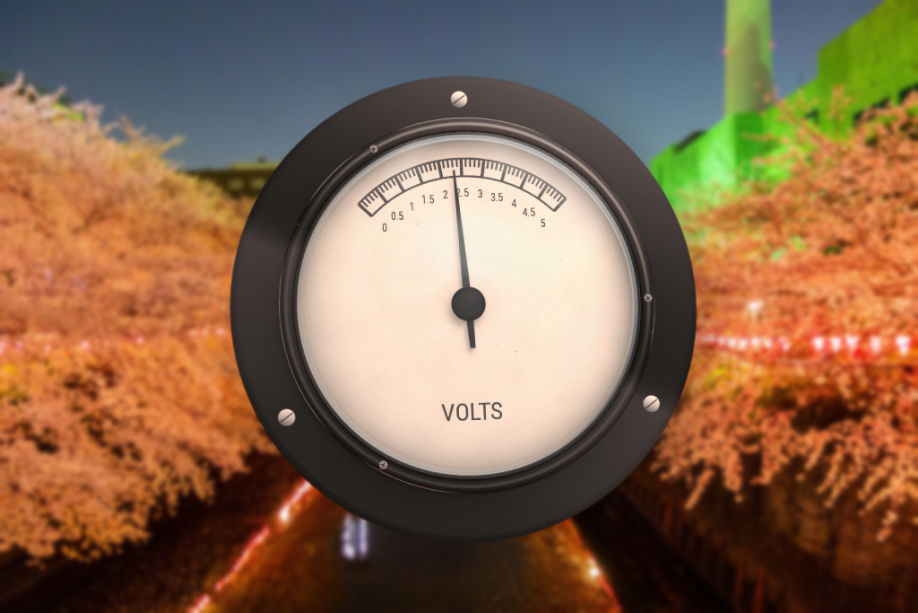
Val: 2.3 V
